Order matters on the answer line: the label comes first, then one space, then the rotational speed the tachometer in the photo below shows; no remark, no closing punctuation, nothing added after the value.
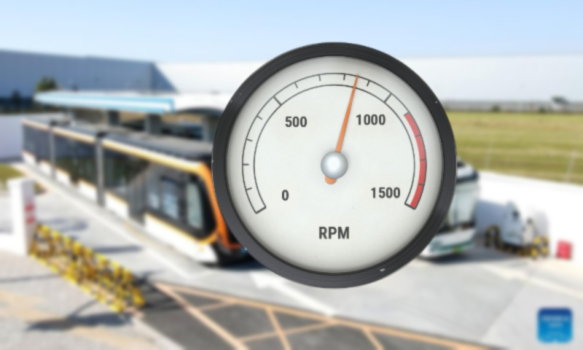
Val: 850 rpm
